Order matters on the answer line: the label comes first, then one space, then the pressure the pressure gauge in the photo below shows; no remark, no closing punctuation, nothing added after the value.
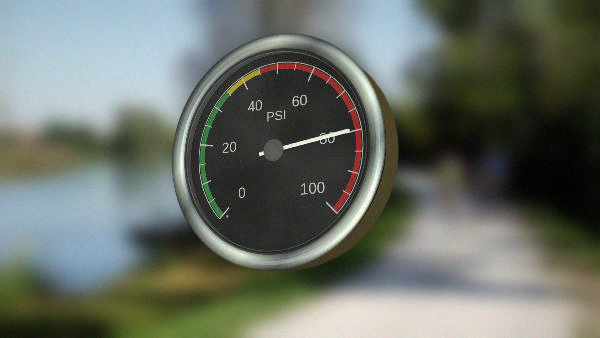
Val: 80 psi
